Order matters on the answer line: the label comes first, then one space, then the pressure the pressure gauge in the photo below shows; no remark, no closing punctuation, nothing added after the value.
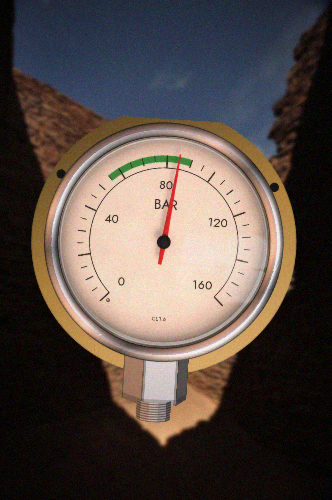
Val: 85 bar
